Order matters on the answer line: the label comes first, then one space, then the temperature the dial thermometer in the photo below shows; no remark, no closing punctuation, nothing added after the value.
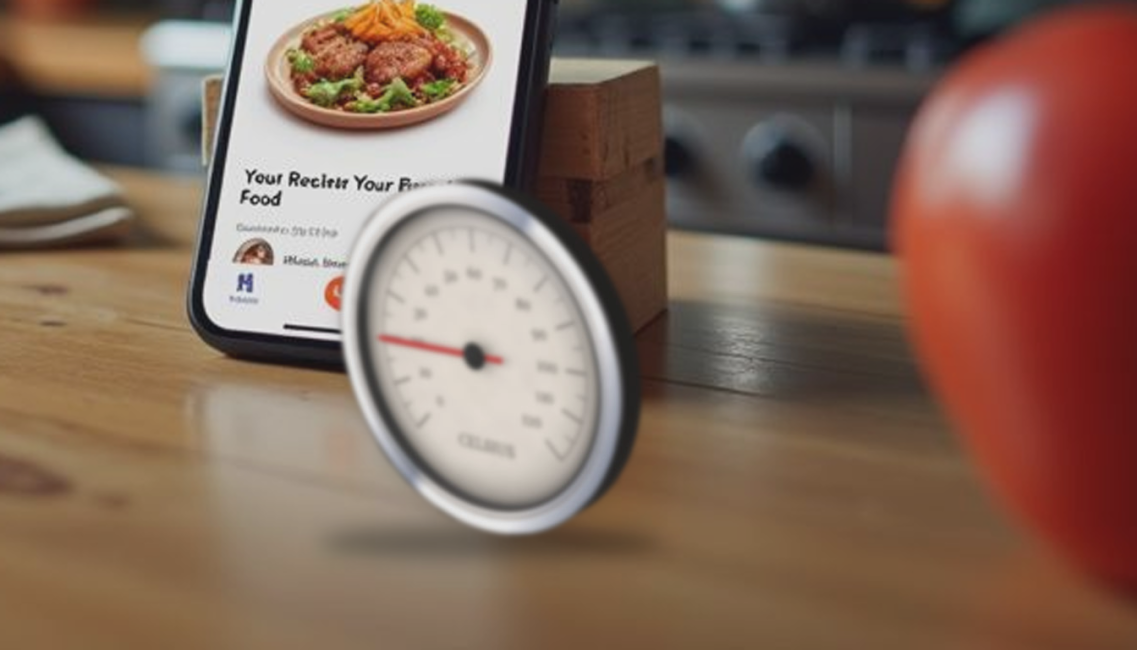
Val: 20 °C
